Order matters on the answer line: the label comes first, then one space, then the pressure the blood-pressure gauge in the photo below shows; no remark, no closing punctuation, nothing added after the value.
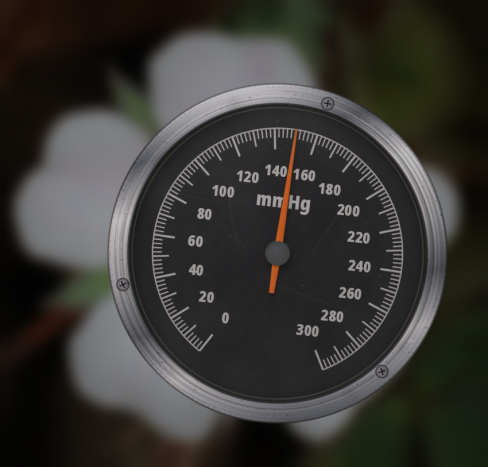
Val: 150 mmHg
